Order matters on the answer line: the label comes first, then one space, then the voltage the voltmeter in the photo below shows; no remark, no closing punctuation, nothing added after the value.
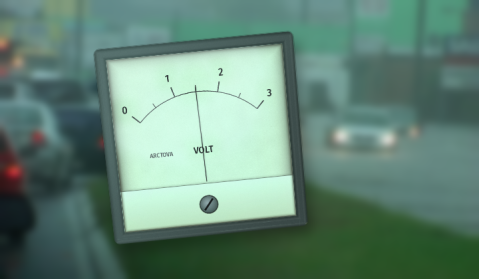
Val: 1.5 V
